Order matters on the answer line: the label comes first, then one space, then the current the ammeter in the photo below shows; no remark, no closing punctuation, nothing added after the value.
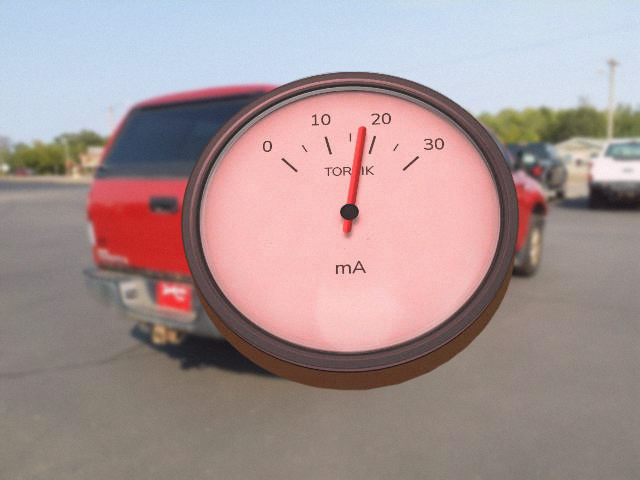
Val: 17.5 mA
